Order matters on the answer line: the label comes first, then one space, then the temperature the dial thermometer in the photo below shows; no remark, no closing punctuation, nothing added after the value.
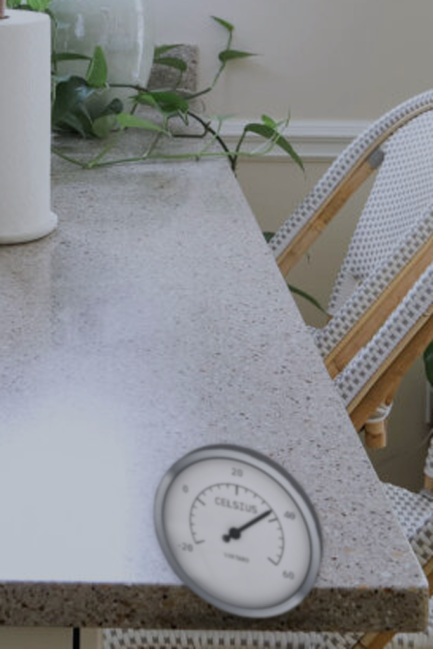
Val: 36 °C
